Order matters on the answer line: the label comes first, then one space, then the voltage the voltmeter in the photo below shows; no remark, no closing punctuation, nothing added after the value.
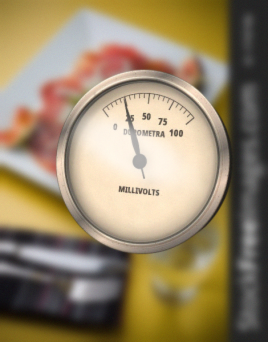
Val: 25 mV
